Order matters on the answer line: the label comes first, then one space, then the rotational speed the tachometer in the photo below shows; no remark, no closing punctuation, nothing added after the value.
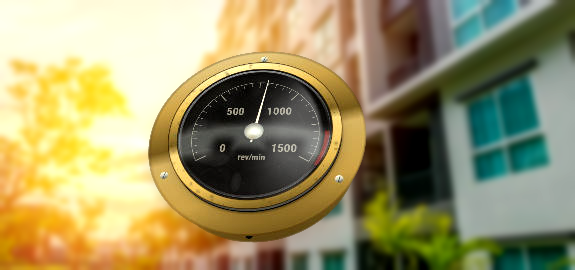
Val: 800 rpm
